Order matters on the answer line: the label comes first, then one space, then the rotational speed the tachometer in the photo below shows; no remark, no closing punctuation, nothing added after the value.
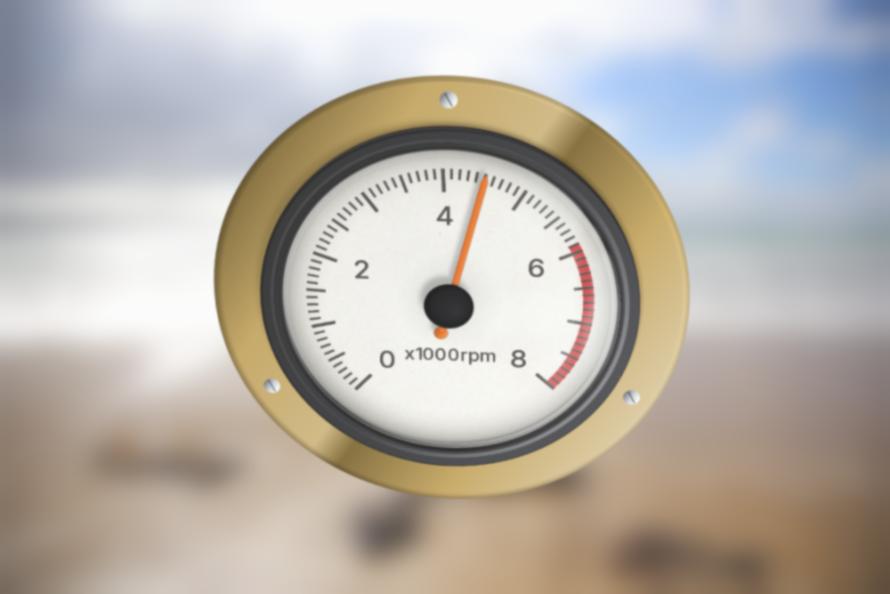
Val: 4500 rpm
